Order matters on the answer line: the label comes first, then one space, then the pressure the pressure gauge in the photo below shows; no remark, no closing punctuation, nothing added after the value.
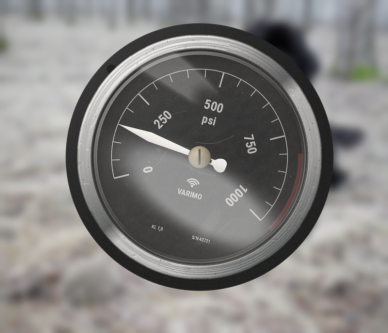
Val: 150 psi
